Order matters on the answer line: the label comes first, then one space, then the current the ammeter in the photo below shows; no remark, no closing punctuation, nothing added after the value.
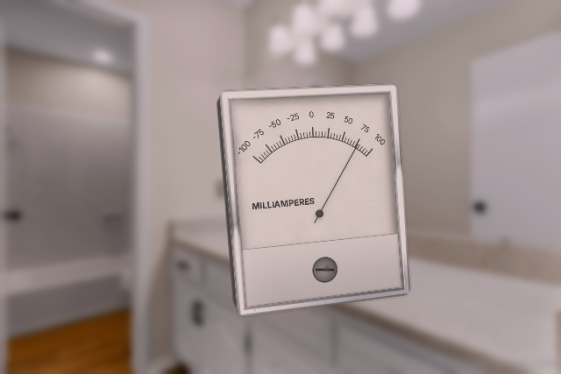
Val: 75 mA
